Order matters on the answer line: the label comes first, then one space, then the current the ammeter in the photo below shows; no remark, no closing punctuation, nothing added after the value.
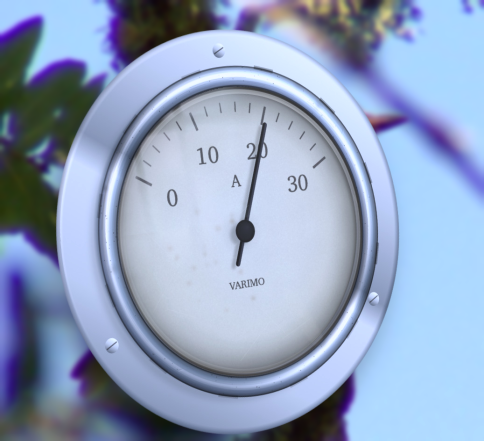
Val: 20 A
